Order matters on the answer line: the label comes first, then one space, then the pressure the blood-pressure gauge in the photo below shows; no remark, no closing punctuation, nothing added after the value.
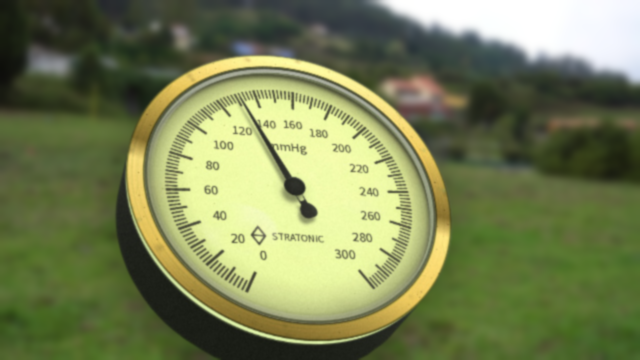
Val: 130 mmHg
